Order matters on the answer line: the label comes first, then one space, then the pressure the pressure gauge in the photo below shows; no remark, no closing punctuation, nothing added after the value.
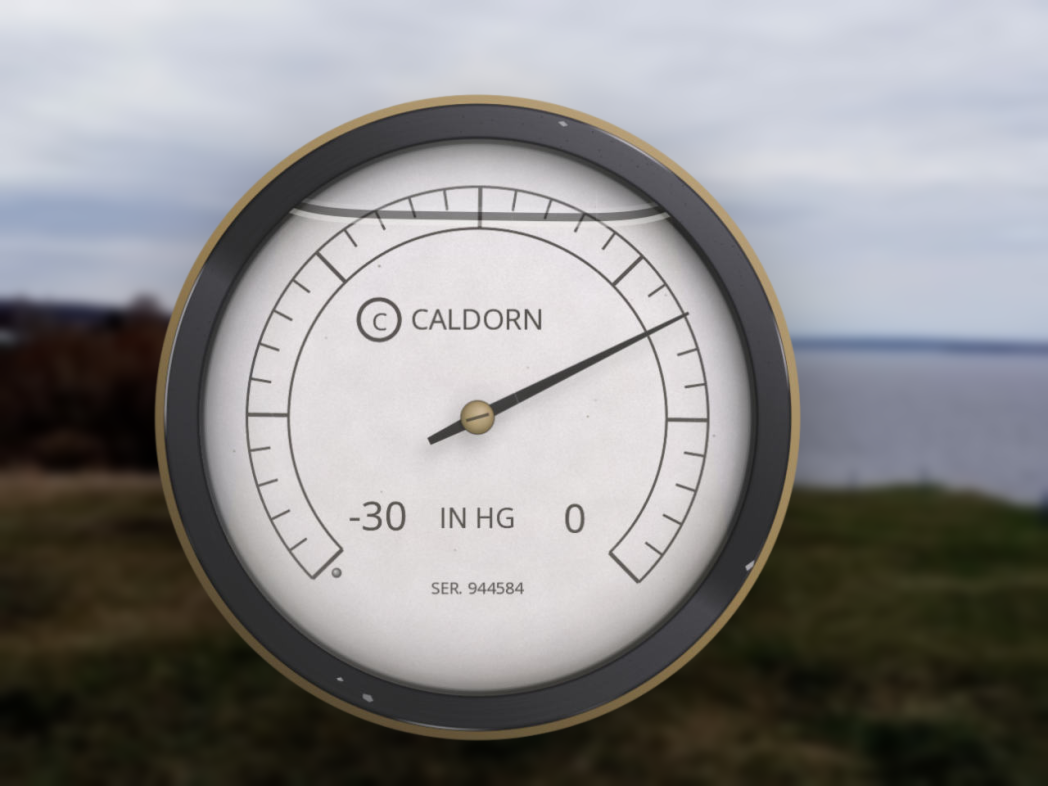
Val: -8 inHg
